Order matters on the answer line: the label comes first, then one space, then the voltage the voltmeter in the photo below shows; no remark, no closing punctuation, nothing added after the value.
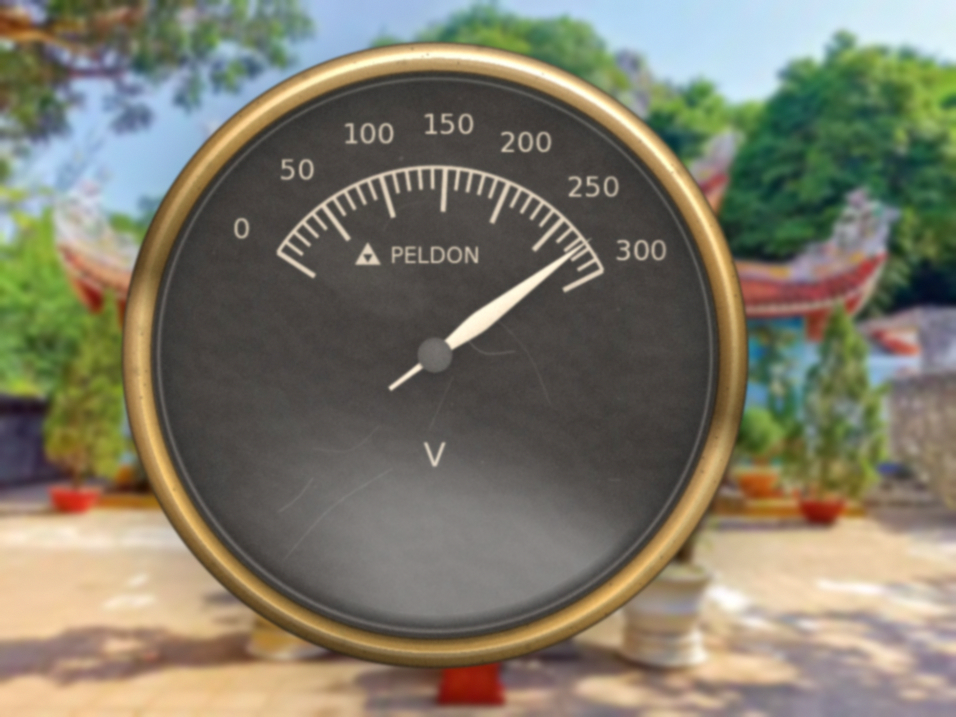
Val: 275 V
